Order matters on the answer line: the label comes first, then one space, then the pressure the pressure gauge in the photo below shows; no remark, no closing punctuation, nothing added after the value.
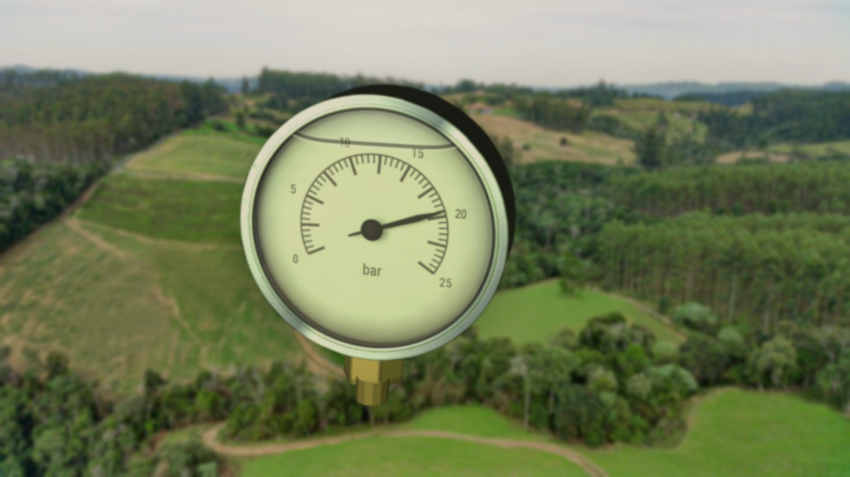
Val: 19.5 bar
